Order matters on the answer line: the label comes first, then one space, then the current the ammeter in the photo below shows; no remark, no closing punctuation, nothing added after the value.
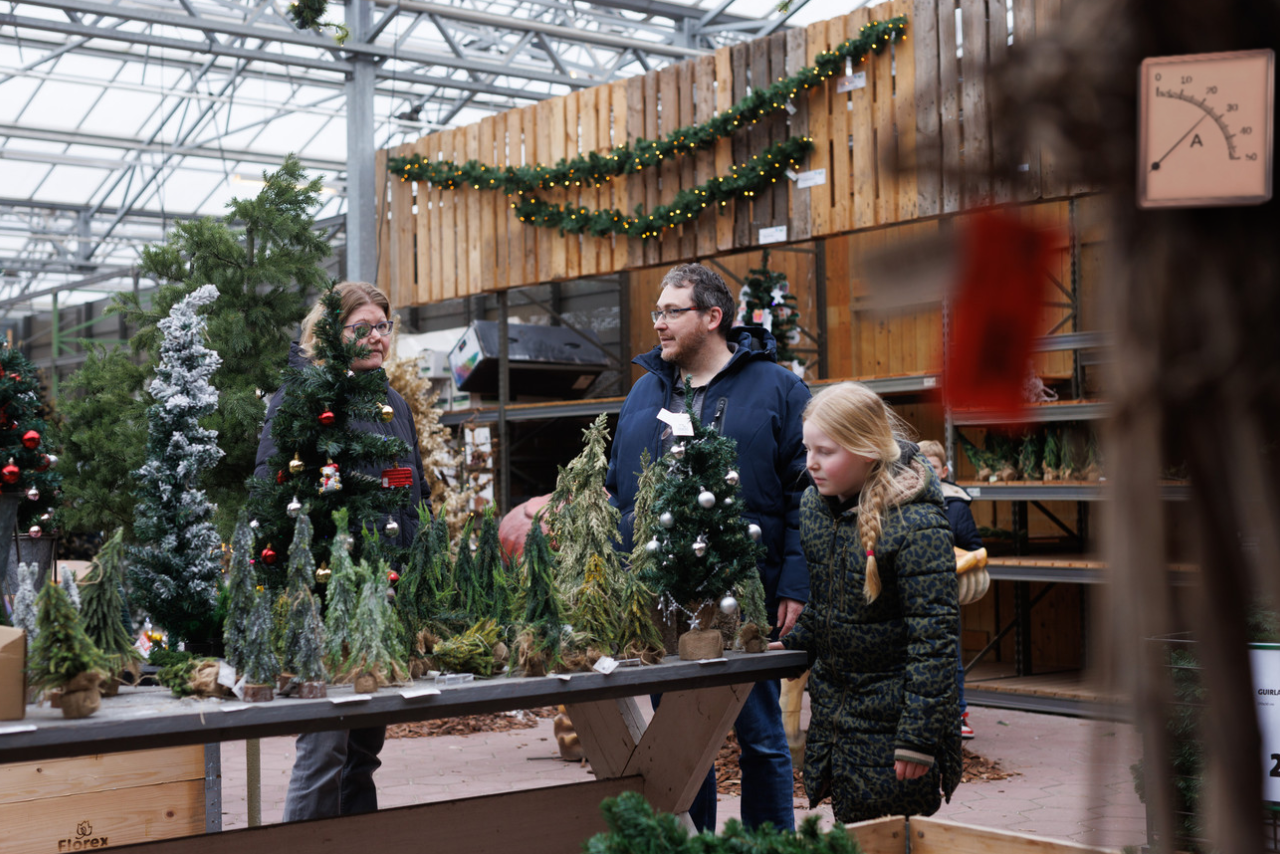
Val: 25 A
